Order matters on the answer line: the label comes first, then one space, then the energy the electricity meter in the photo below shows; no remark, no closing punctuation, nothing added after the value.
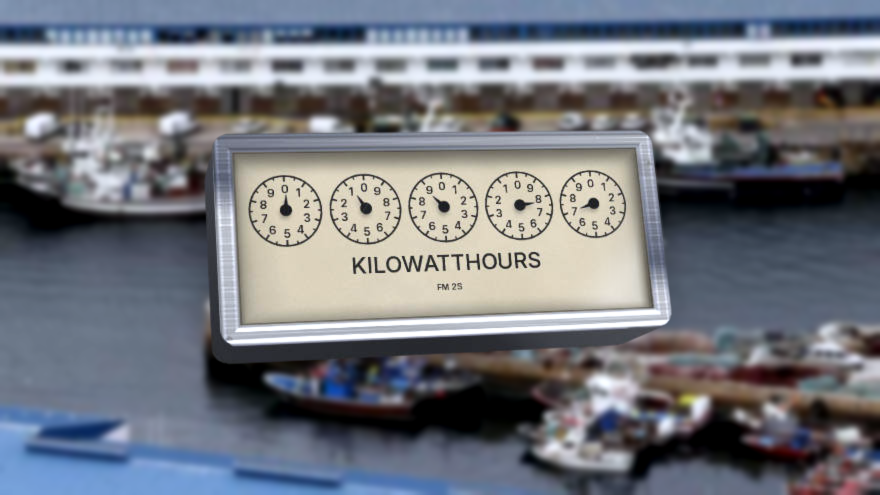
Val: 877 kWh
